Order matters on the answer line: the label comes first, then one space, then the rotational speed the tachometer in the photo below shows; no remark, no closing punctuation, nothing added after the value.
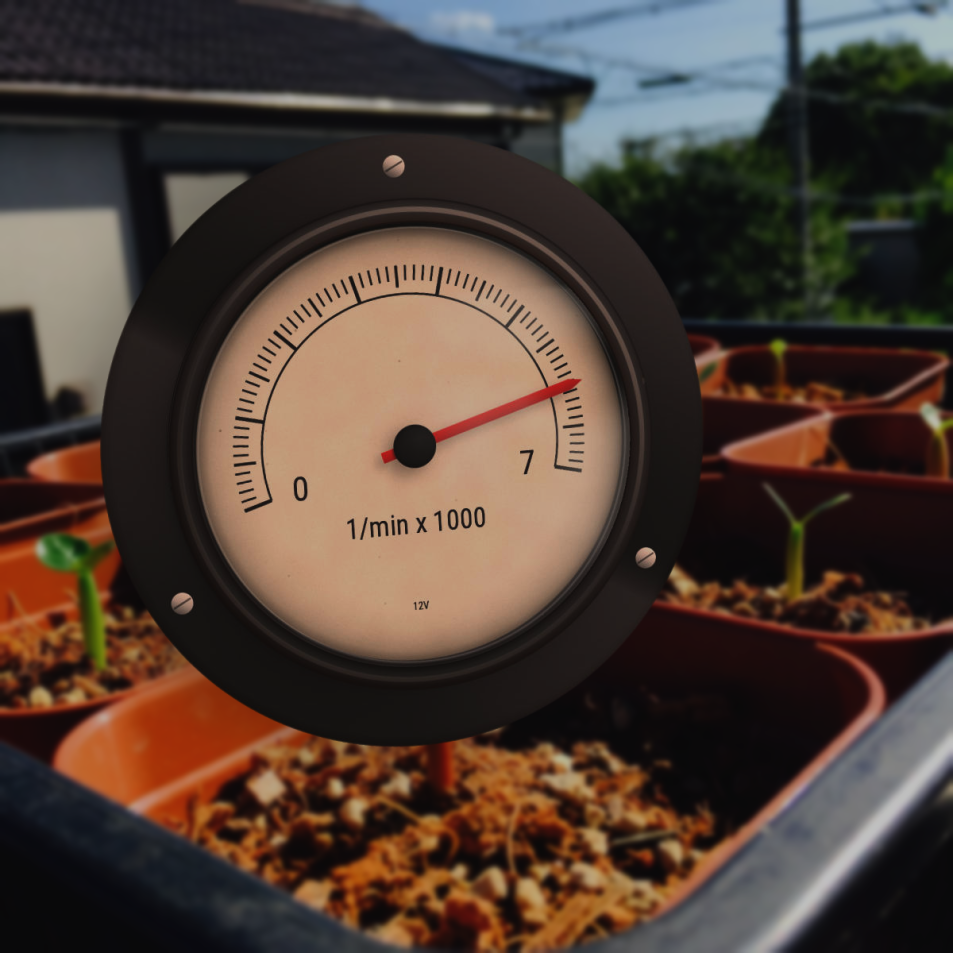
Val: 6000 rpm
